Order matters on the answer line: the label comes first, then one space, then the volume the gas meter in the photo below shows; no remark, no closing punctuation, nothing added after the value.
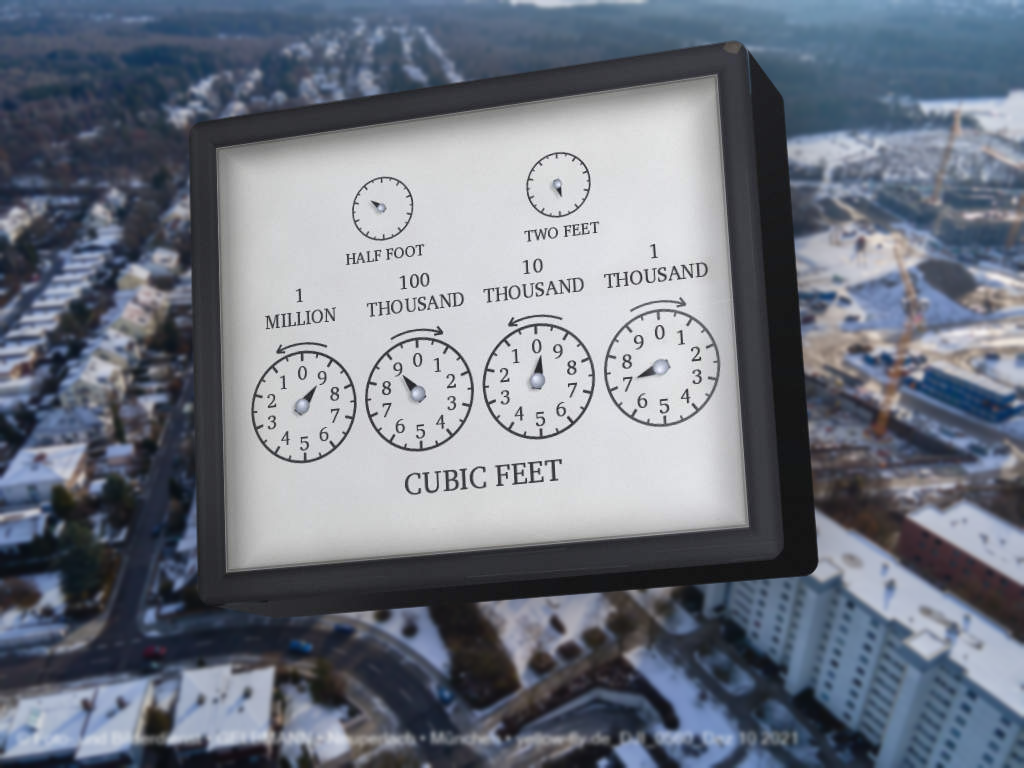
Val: 889700 ft³
